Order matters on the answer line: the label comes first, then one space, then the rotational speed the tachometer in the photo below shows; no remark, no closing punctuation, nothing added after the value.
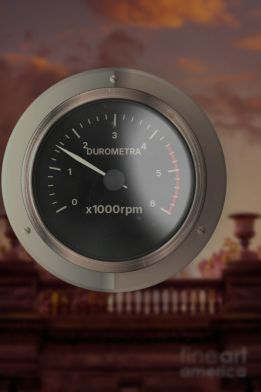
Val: 1500 rpm
